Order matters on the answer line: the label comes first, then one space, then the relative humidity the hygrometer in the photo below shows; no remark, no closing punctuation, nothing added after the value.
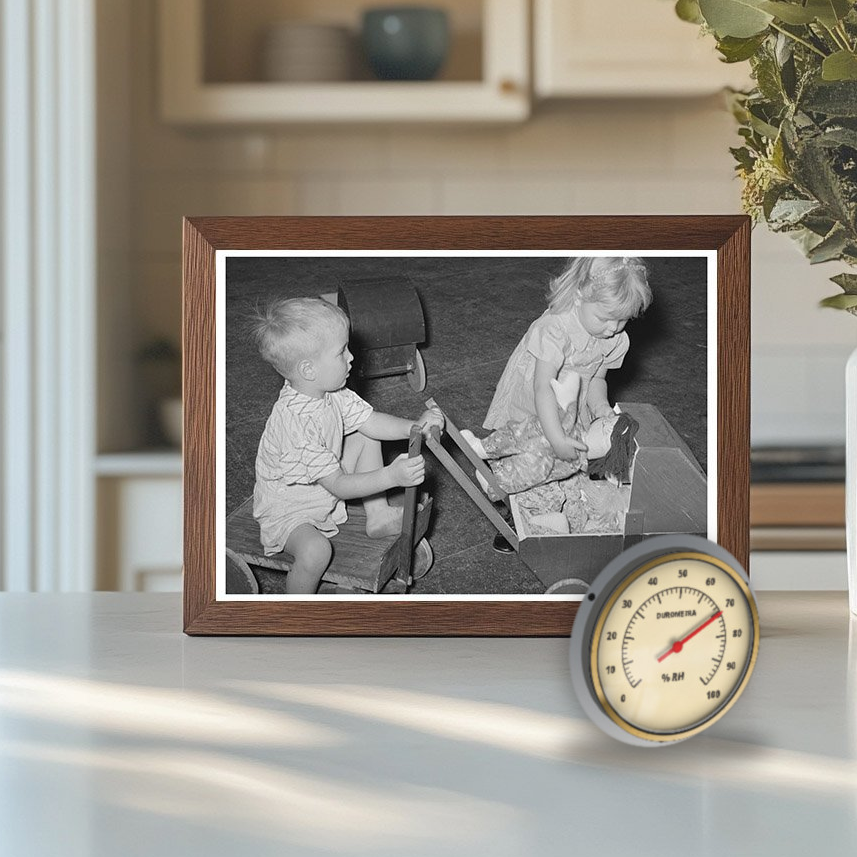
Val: 70 %
